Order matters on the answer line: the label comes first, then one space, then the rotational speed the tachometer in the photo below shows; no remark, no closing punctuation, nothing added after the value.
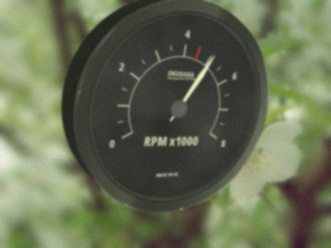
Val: 5000 rpm
